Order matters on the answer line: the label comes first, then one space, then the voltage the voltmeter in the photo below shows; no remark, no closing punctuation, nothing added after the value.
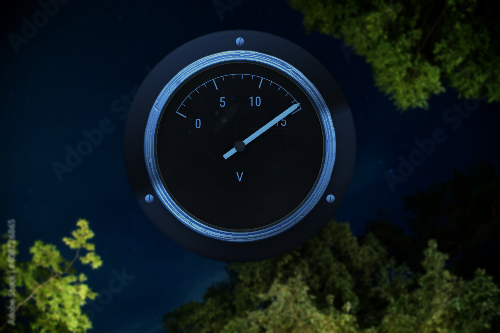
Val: 14.5 V
